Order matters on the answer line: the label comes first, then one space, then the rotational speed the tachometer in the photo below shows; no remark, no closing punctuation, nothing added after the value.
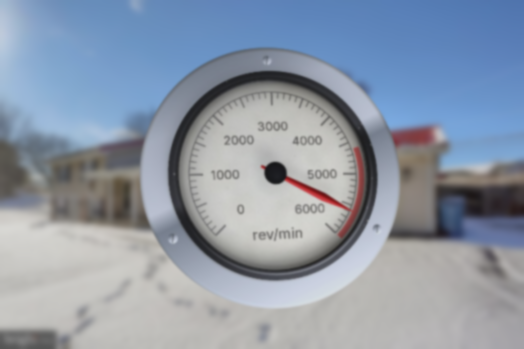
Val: 5600 rpm
